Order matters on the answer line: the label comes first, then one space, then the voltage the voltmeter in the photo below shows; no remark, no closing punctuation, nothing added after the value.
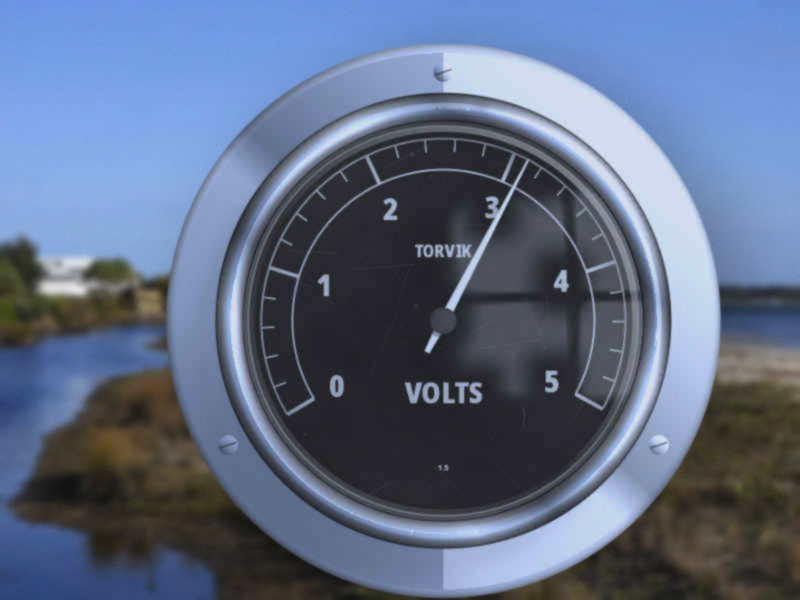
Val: 3.1 V
